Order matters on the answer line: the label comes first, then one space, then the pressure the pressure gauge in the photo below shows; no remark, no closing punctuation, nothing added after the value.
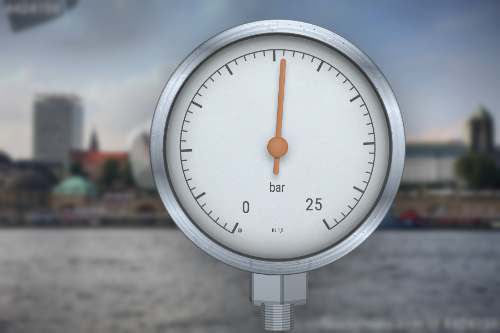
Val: 13 bar
